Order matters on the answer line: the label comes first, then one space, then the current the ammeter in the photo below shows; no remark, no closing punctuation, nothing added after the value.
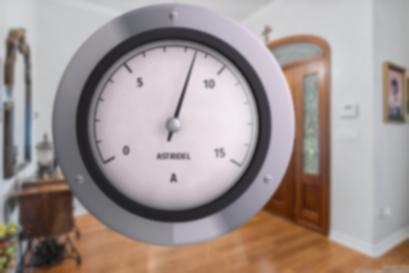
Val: 8.5 A
